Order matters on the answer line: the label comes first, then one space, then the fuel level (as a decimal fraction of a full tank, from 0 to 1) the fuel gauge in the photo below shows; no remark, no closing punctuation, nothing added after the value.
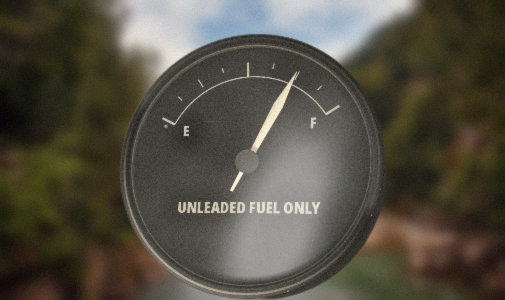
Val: 0.75
